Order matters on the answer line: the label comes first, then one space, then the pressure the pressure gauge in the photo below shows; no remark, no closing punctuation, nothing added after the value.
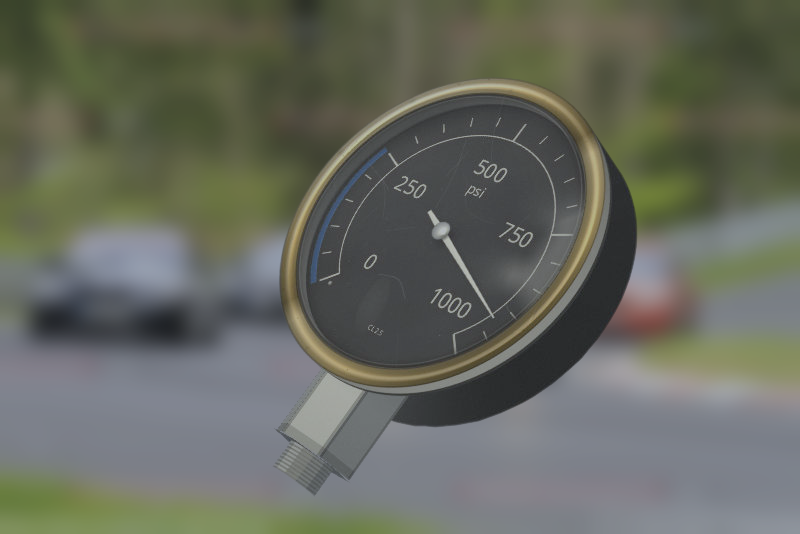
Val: 925 psi
